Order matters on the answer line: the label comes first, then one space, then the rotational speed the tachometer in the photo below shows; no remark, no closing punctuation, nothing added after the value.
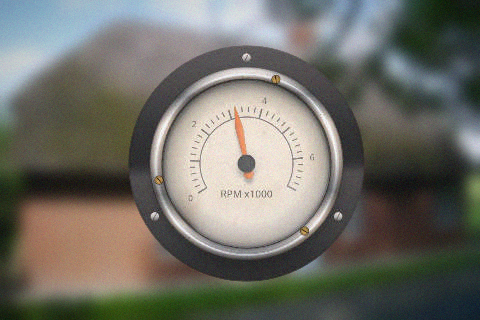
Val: 3200 rpm
